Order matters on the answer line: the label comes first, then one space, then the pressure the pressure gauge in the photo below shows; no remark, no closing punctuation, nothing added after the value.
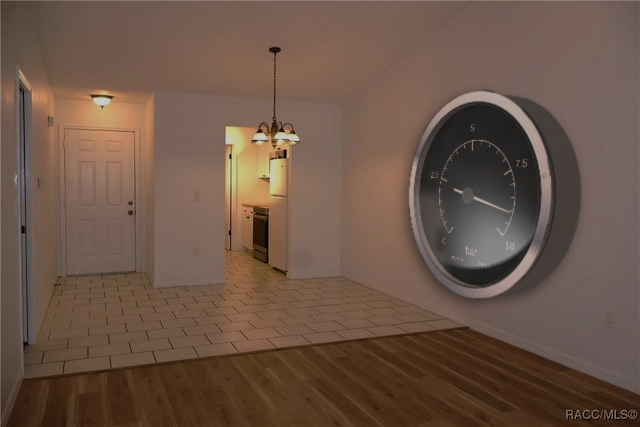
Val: 9 bar
